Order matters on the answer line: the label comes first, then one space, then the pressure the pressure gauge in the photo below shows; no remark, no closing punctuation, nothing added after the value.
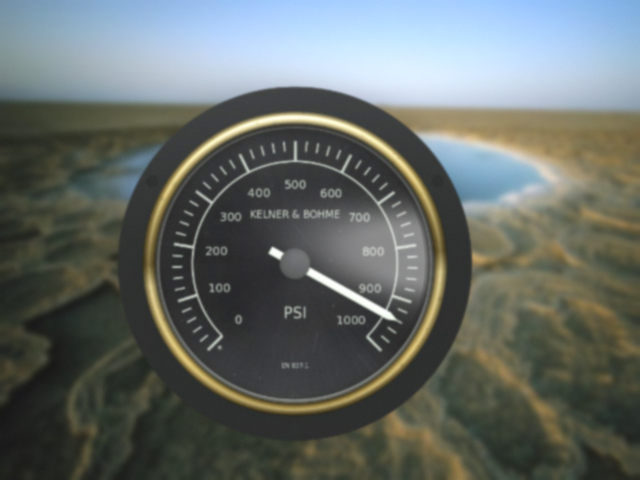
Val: 940 psi
